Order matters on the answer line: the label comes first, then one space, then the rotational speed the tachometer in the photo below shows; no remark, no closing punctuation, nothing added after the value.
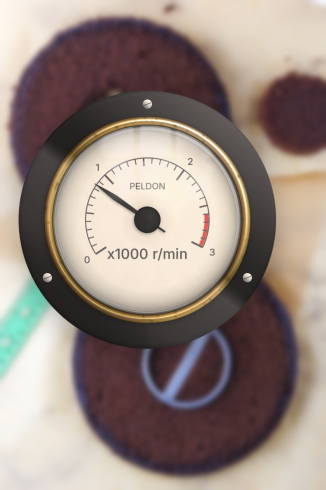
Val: 850 rpm
